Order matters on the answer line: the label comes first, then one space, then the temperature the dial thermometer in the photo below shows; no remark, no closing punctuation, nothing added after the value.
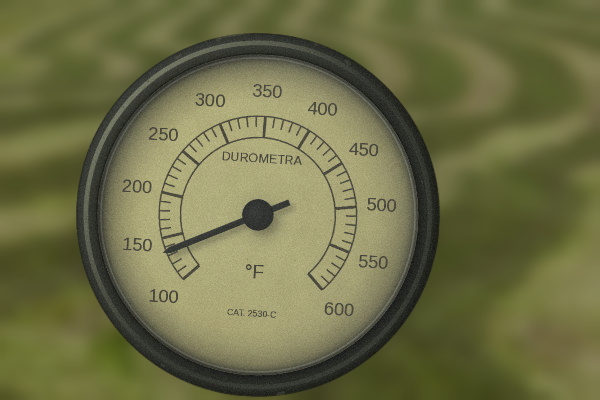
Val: 135 °F
